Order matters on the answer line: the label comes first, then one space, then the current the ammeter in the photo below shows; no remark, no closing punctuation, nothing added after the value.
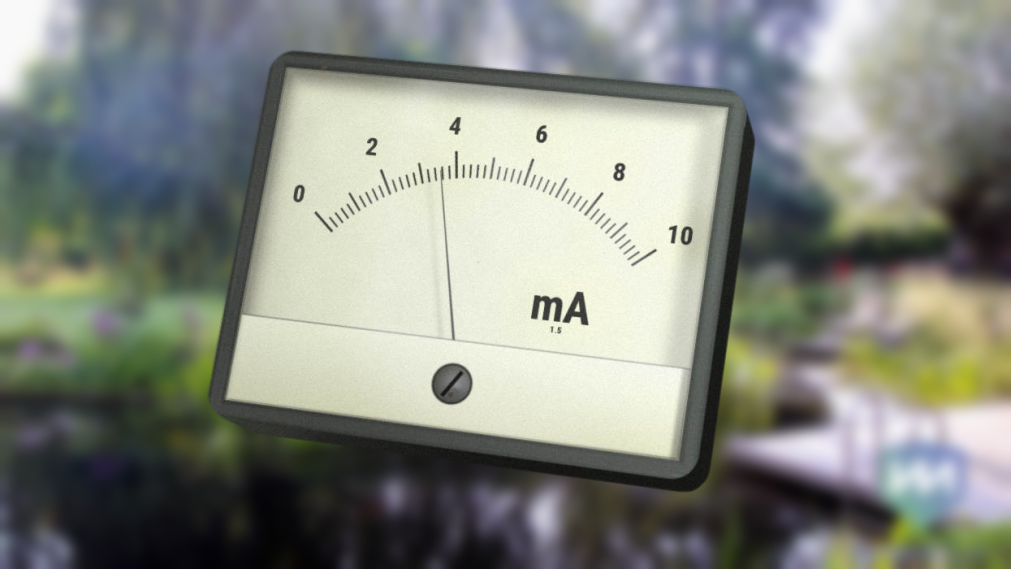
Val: 3.6 mA
